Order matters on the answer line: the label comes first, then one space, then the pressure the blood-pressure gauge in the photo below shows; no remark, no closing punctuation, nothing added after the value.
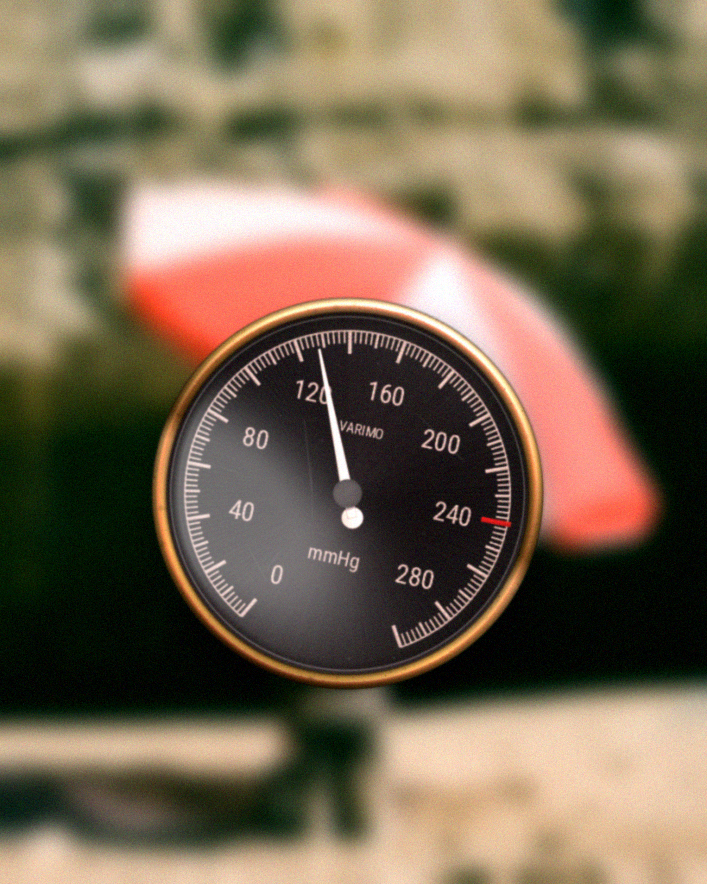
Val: 128 mmHg
